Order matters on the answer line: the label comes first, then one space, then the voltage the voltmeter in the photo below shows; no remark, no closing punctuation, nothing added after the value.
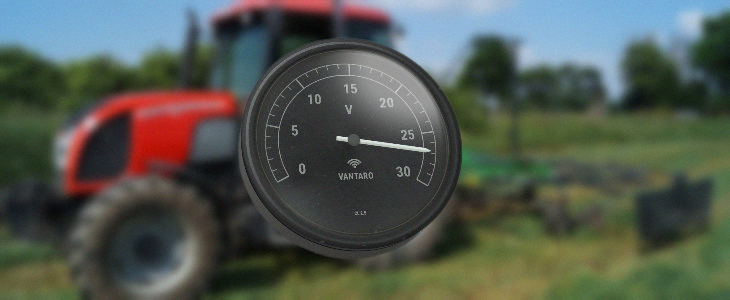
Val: 27 V
